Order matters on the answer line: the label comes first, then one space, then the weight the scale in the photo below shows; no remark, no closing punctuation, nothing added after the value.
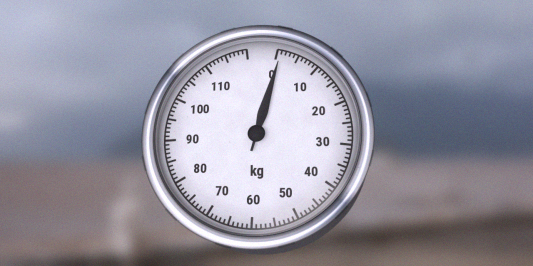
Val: 1 kg
